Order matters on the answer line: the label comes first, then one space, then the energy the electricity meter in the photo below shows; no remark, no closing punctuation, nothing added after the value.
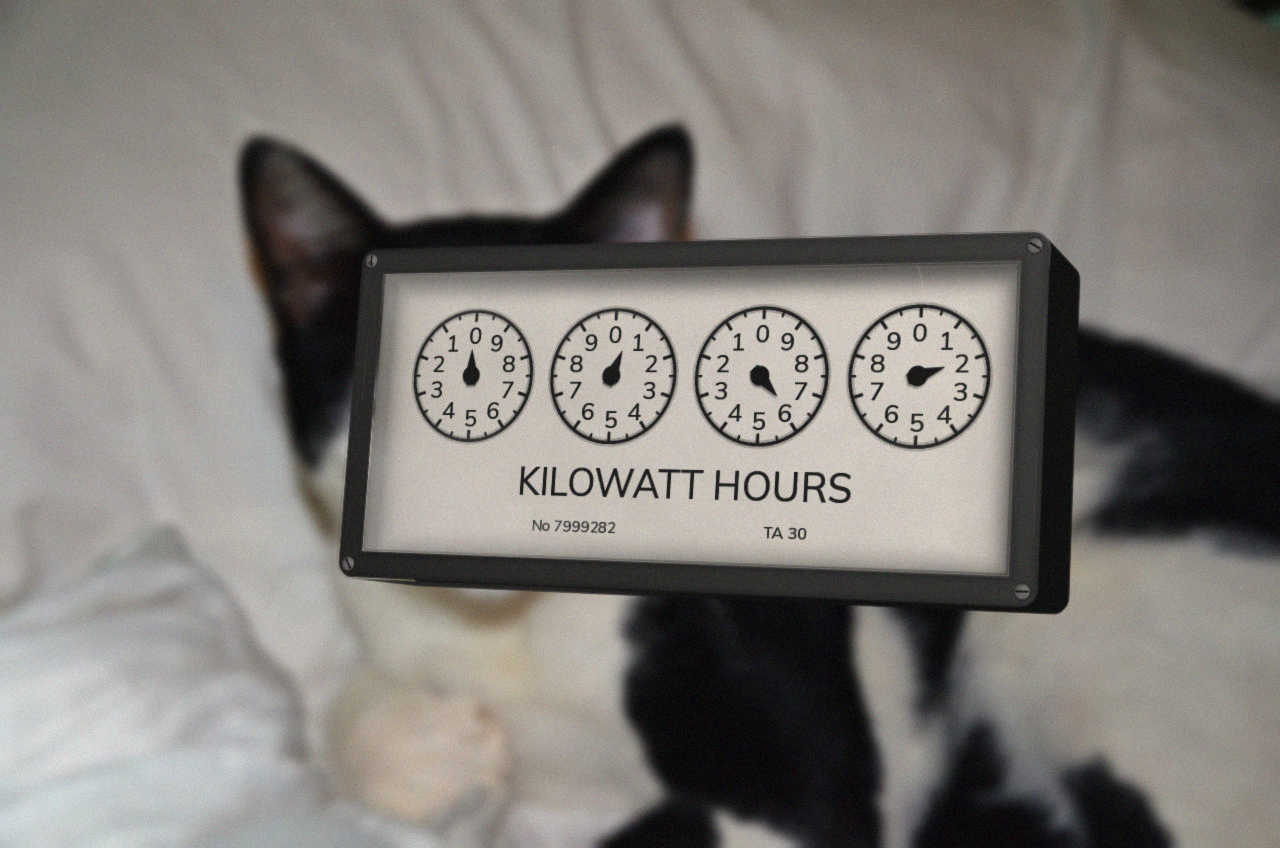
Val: 62 kWh
